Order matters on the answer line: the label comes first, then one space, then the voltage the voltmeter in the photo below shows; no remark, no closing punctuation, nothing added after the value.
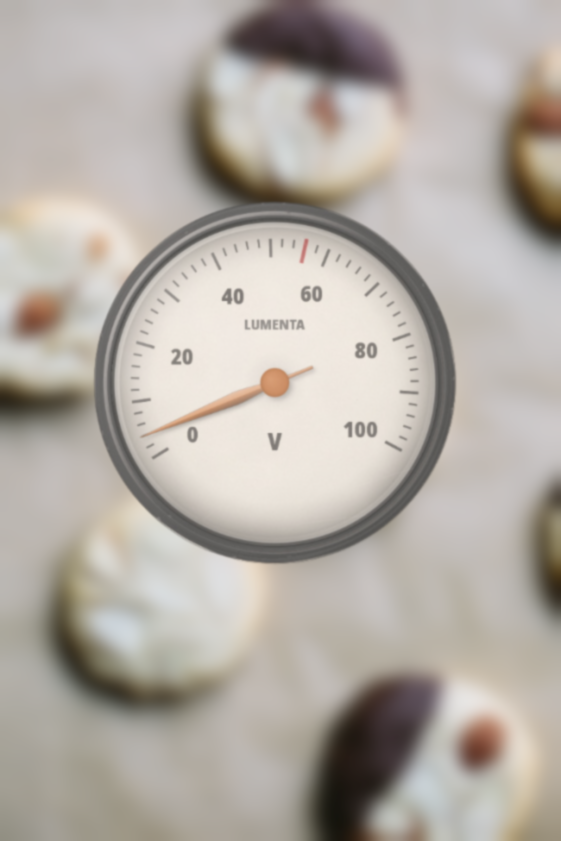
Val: 4 V
